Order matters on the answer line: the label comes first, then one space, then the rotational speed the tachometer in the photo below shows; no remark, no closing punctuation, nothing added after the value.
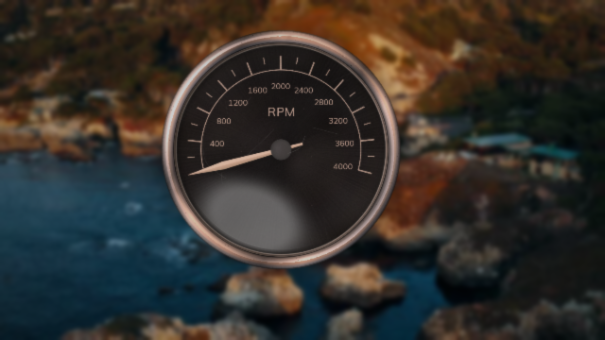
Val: 0 rpm
